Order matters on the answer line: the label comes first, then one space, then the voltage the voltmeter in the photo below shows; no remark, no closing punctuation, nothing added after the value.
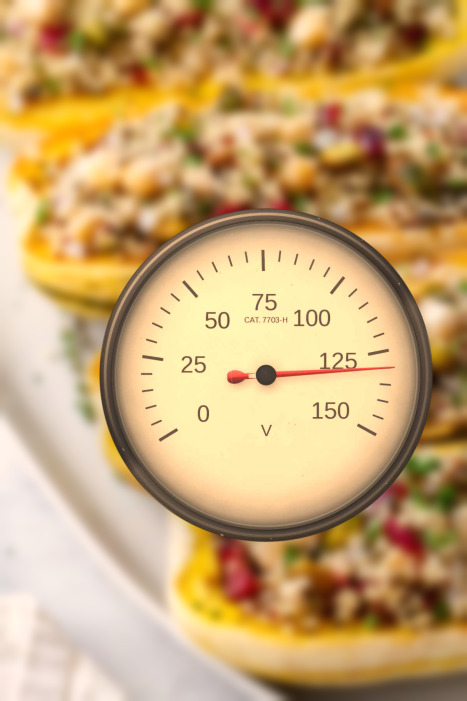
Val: 130 V
